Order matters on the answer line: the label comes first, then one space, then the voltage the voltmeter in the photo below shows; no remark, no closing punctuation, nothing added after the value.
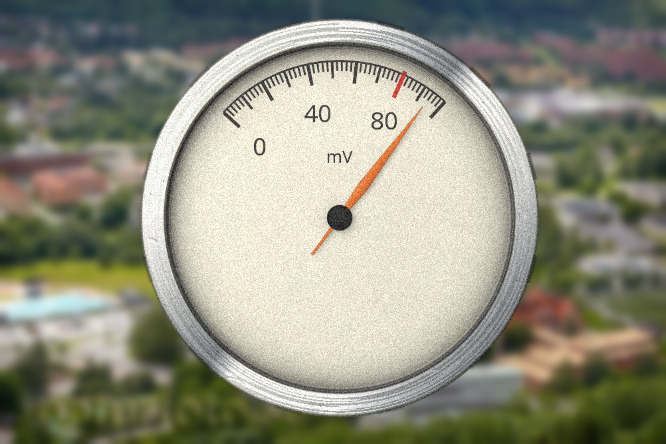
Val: 94 mV
